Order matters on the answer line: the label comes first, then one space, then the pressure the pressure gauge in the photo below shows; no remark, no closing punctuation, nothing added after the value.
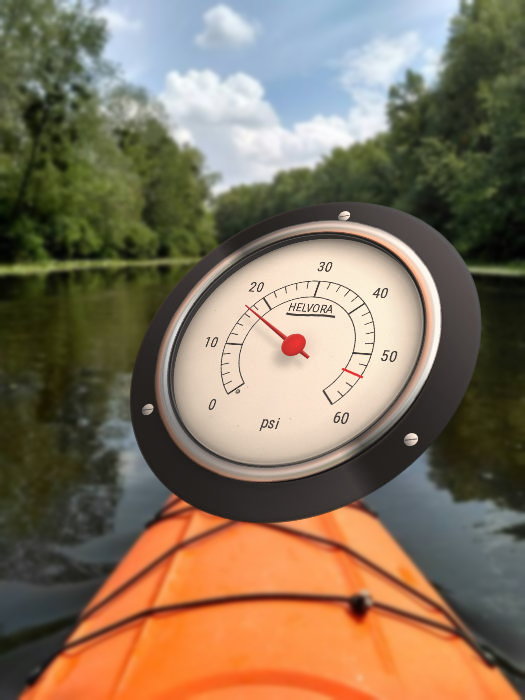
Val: 17 psi
